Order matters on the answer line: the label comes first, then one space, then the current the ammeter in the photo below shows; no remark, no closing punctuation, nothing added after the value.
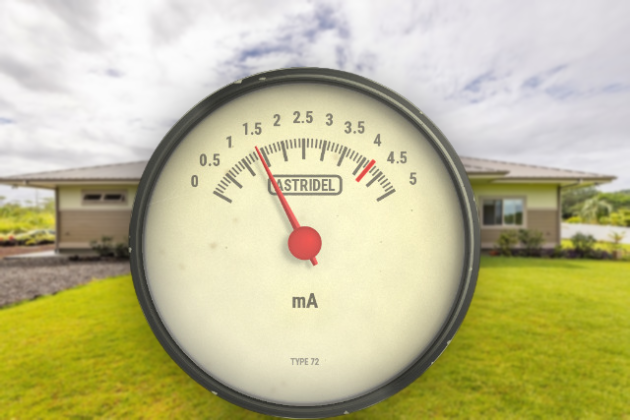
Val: 1.4 mA
